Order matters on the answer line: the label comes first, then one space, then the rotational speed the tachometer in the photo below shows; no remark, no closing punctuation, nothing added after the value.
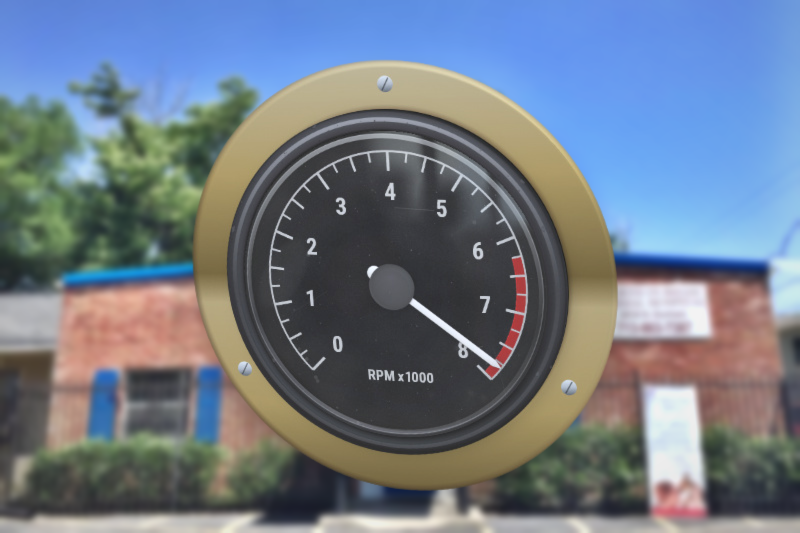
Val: 7750 rpm
